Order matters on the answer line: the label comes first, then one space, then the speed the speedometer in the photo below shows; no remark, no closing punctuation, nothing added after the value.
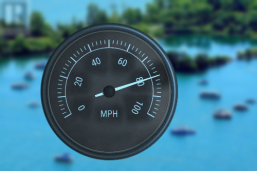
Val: 80 mph
